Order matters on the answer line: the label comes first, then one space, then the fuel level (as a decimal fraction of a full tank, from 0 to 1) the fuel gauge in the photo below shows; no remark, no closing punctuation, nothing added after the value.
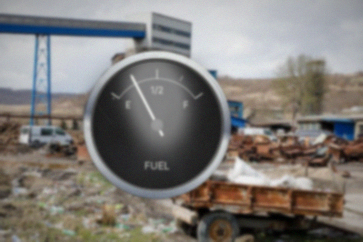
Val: 0.25
